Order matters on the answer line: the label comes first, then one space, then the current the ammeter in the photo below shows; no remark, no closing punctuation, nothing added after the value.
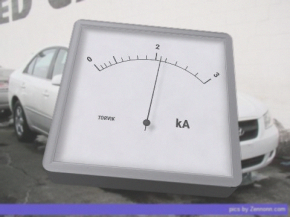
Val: 2.1 kA
